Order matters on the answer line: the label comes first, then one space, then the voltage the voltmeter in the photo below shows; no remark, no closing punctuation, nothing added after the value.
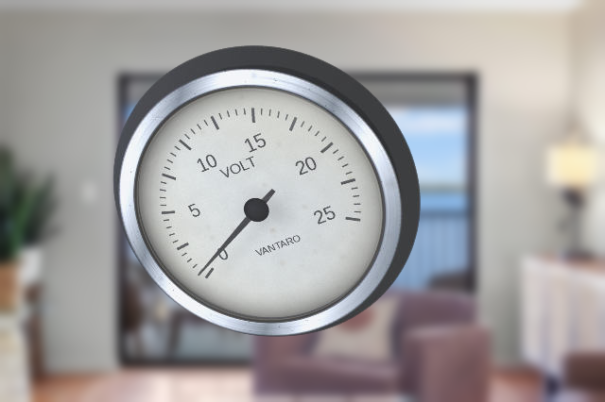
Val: 0.5 V
